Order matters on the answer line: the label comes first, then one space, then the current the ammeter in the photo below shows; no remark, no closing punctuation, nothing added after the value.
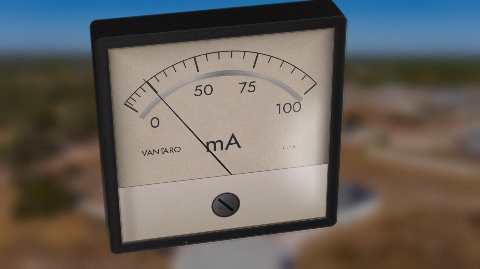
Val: 25 mA
